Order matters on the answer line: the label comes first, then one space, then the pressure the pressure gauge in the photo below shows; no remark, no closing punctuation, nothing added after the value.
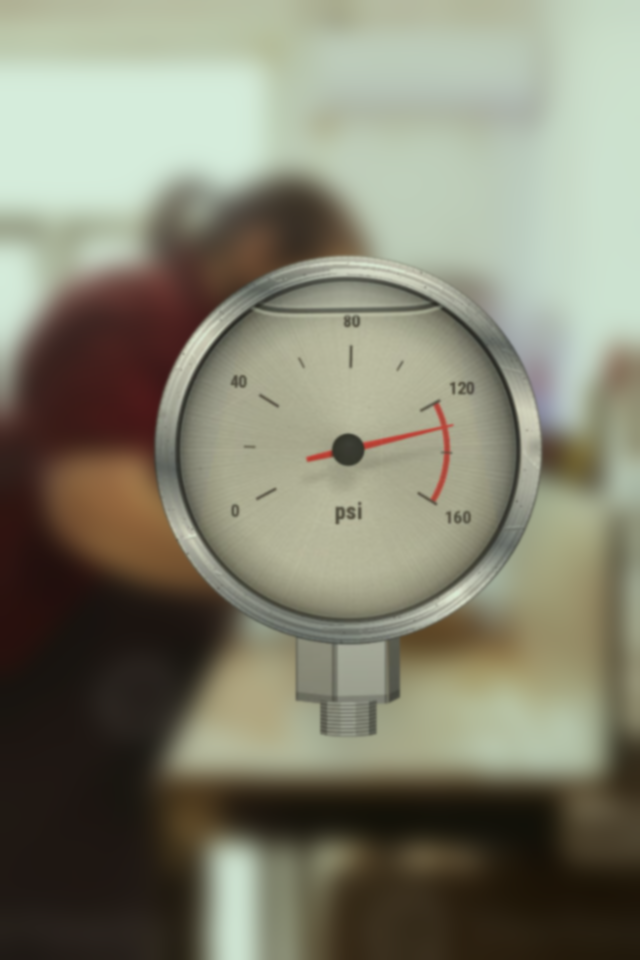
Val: 130 psi
